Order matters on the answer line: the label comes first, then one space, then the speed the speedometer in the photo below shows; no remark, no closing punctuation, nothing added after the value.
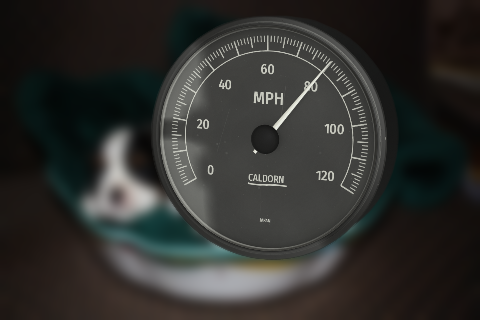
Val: 80 mph
